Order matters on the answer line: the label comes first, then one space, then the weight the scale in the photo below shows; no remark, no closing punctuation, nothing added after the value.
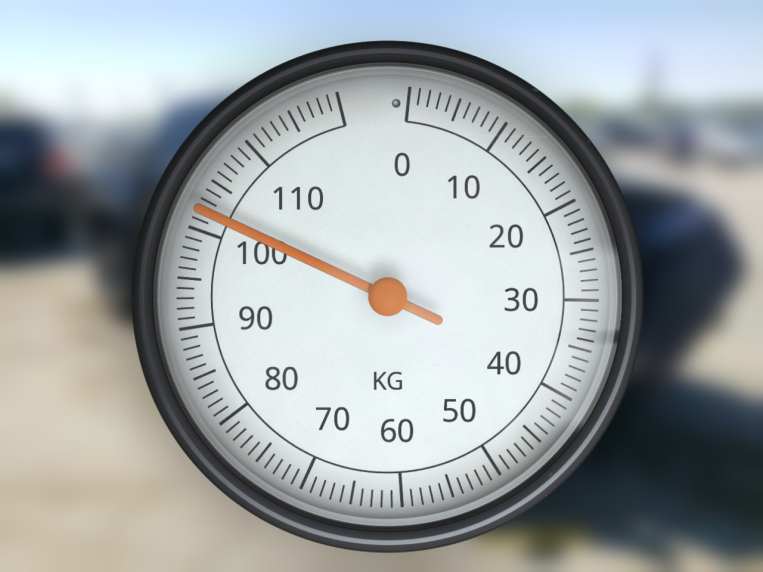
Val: 102 kg
